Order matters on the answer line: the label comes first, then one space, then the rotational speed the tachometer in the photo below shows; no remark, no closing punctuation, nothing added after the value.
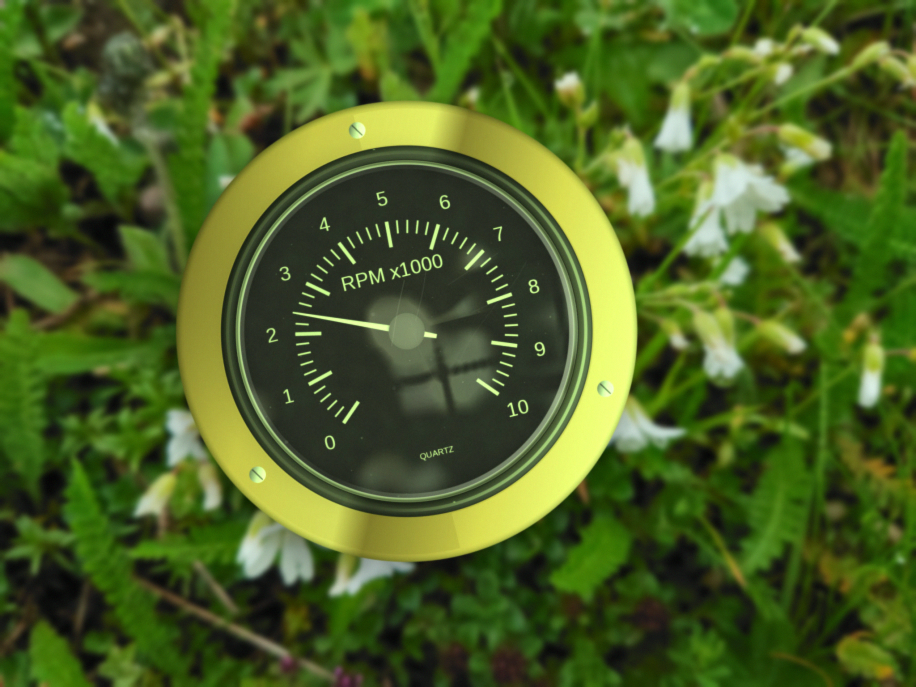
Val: 2400 rpm
